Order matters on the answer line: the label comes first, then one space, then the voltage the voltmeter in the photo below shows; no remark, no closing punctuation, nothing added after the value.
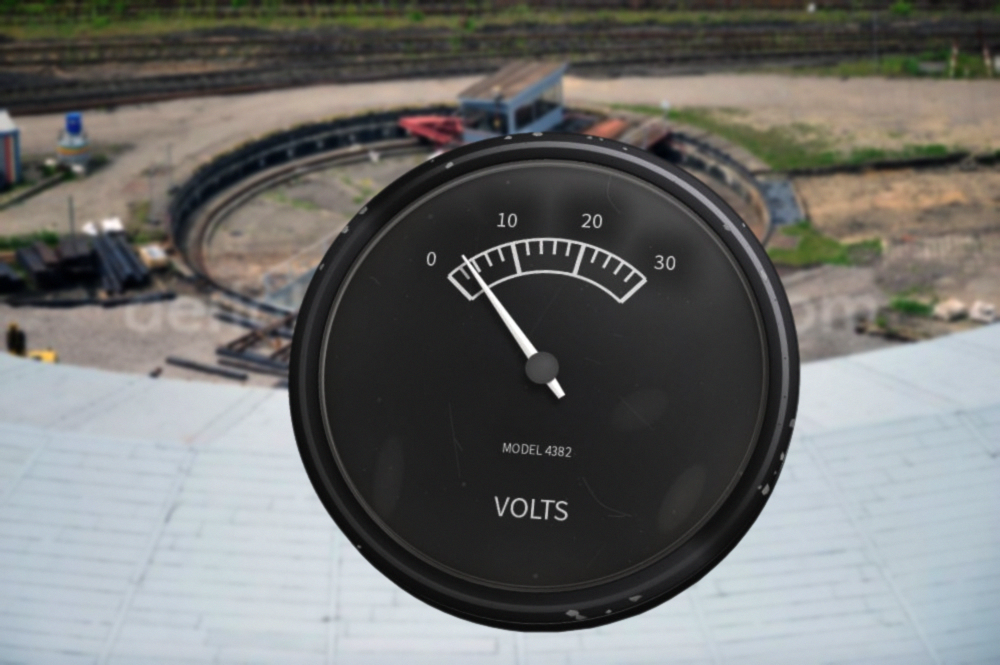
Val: 3 V
